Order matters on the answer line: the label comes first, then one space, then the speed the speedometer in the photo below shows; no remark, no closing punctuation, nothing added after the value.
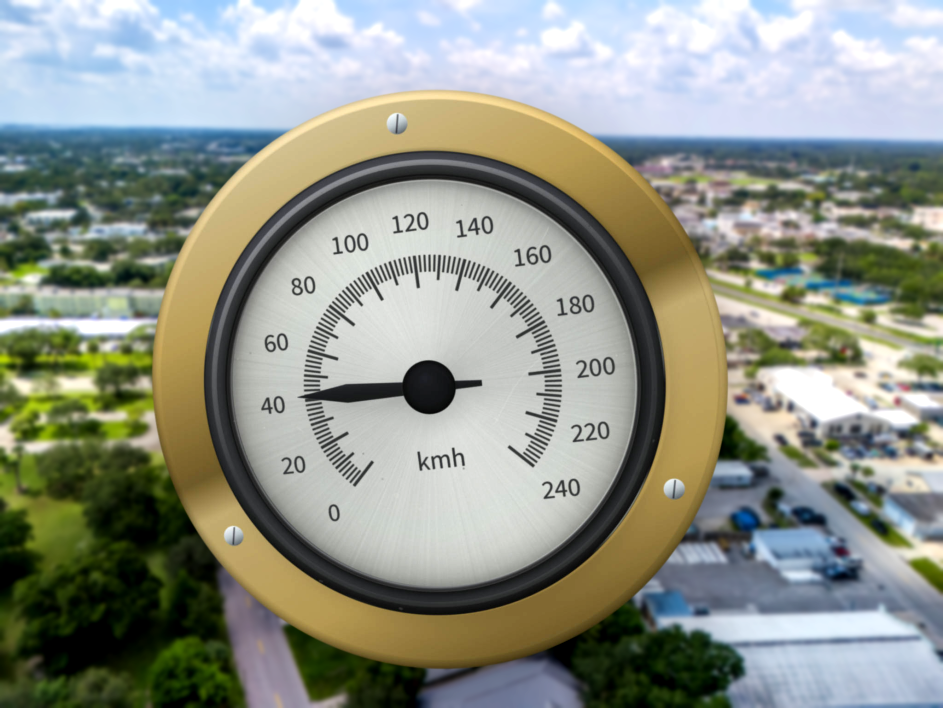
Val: 42 km/h
